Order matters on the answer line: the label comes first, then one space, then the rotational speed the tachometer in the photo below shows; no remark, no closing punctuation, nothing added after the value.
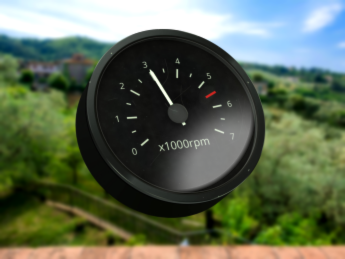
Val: 3000 rpm
